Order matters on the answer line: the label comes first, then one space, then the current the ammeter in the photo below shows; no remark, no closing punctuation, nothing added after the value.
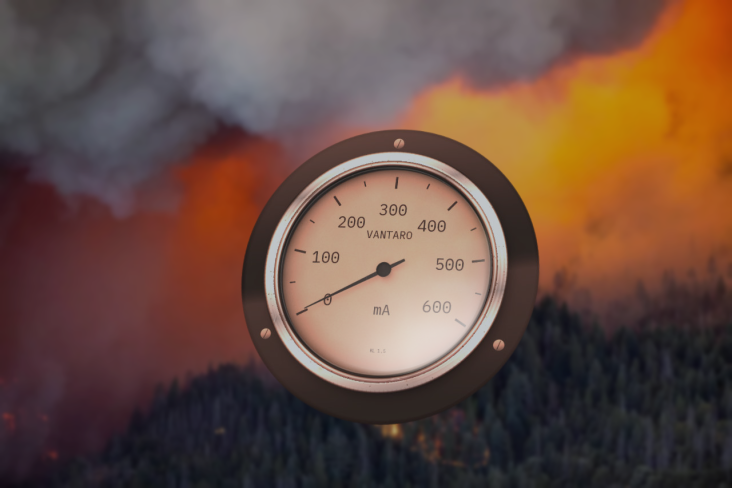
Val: 0 mA
